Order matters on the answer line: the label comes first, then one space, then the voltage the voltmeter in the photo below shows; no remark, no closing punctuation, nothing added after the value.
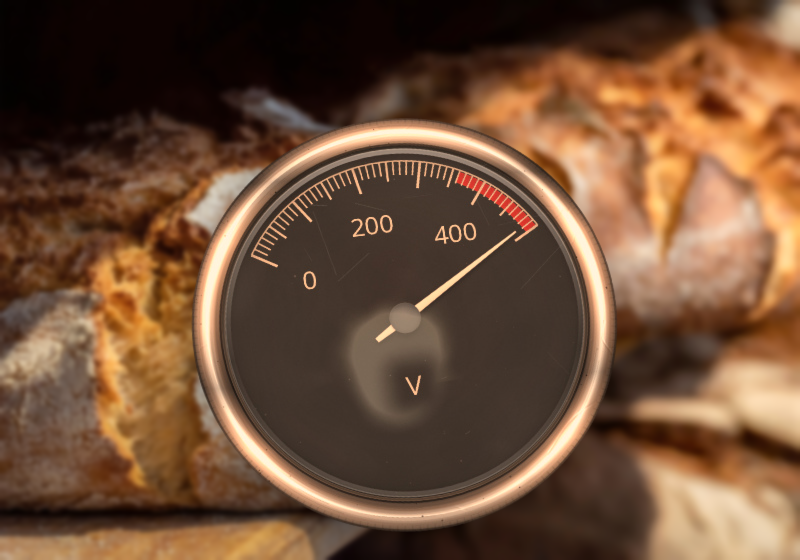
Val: 490 V
